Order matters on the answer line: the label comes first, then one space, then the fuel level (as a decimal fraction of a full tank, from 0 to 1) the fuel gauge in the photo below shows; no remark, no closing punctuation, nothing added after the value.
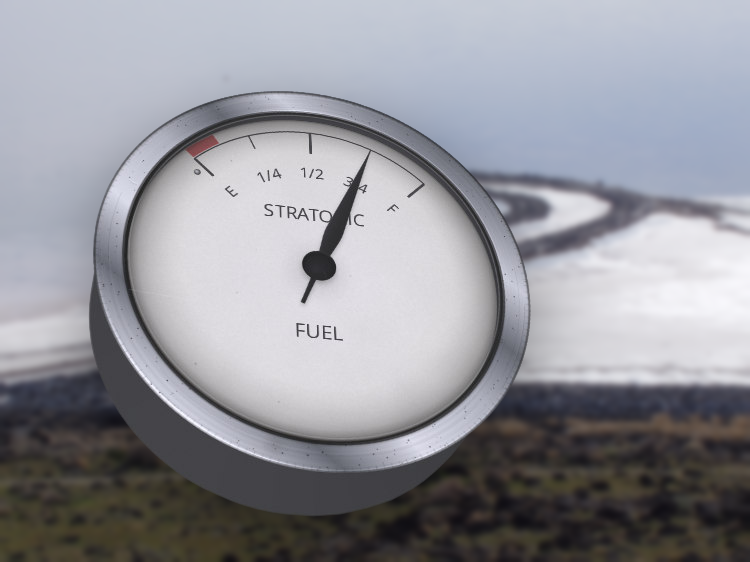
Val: 0.75
